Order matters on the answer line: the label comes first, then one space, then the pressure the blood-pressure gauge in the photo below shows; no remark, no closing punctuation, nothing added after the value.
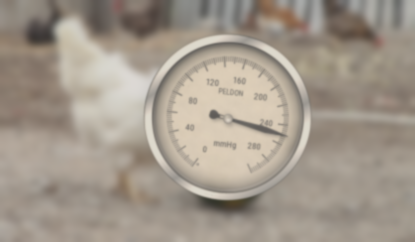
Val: 250 mmHg
